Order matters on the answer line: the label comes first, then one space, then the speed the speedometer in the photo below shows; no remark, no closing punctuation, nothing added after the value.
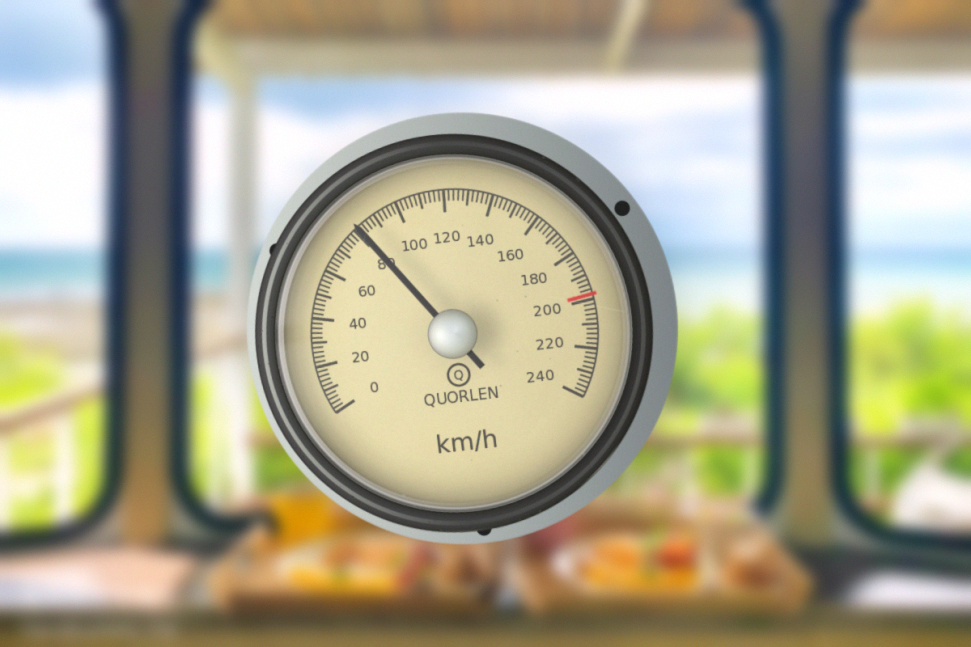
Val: 82 km/h
